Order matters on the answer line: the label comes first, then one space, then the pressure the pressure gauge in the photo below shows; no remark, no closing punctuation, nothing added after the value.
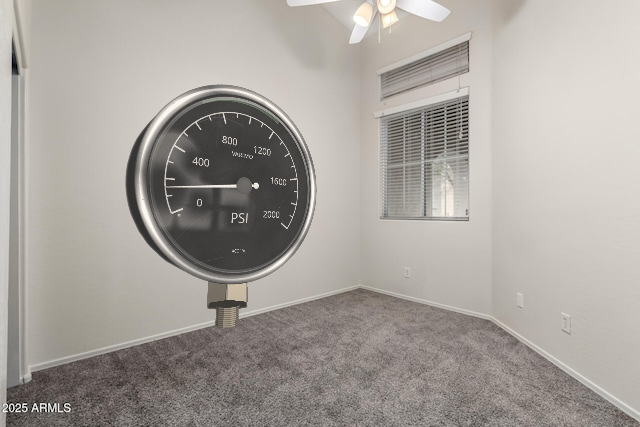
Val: 150 psi
